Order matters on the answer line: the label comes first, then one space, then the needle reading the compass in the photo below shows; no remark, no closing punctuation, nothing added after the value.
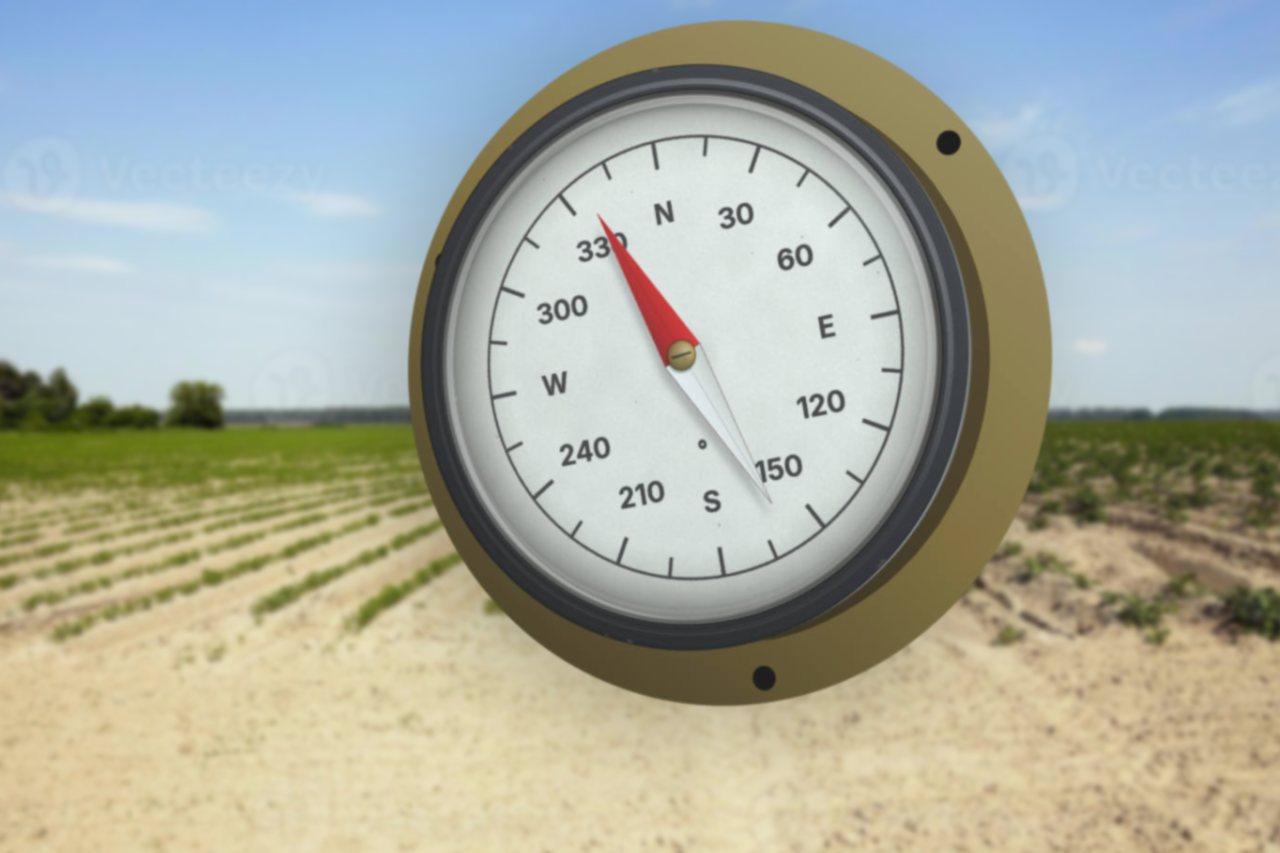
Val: 337.5 °
